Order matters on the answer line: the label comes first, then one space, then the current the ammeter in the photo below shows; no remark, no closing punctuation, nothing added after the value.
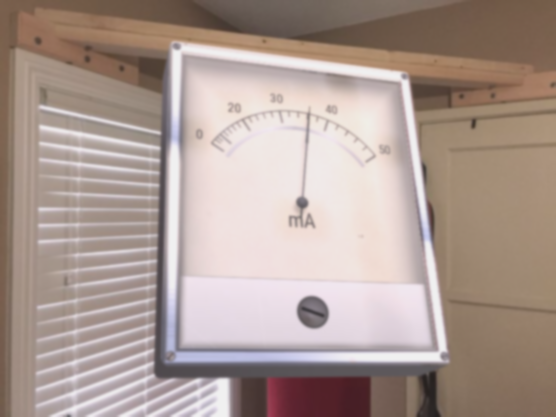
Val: 36 mA
